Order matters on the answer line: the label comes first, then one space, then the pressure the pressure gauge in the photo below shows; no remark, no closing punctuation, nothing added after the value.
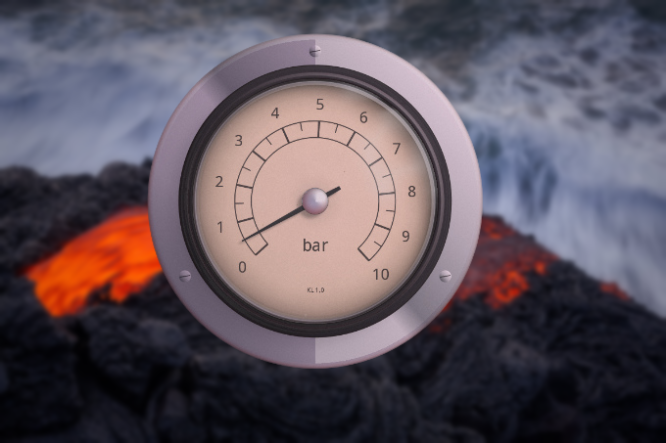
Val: 0.5 bar
